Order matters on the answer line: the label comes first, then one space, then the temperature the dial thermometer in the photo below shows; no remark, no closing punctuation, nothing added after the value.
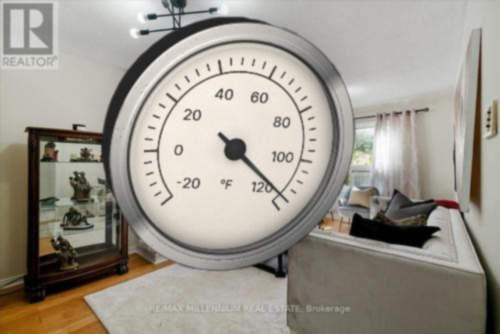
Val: 116 °F
